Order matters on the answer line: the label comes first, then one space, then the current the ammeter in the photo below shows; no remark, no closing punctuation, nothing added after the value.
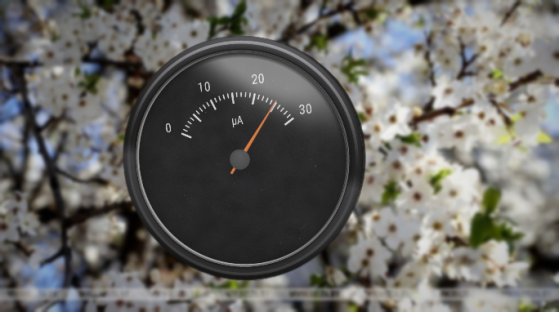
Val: 25 µA
